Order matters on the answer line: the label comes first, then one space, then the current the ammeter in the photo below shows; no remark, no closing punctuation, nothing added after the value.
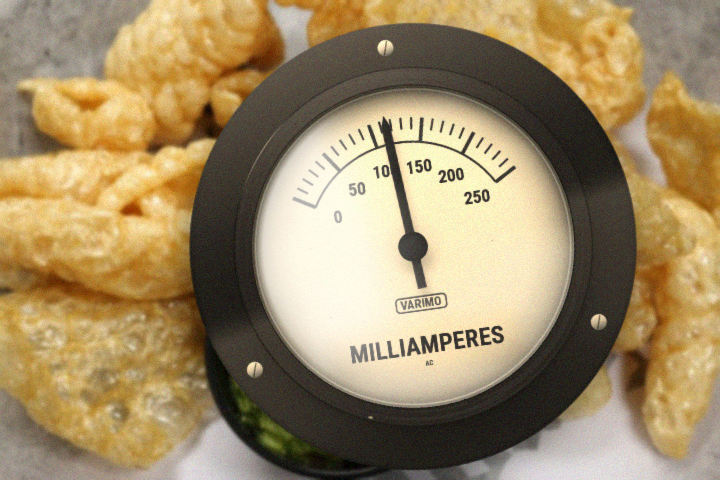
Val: 115 mA
